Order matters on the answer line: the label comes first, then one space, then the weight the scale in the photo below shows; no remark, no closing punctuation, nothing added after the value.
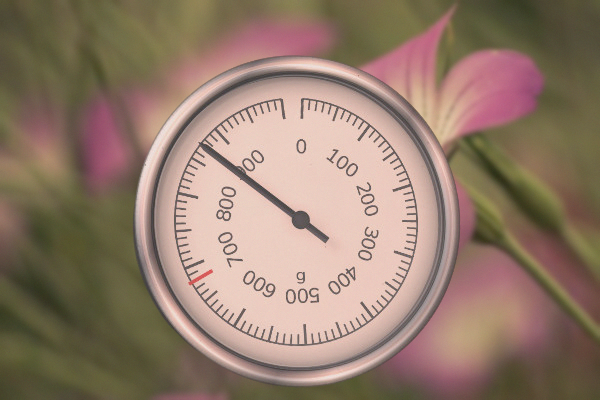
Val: 870 g
